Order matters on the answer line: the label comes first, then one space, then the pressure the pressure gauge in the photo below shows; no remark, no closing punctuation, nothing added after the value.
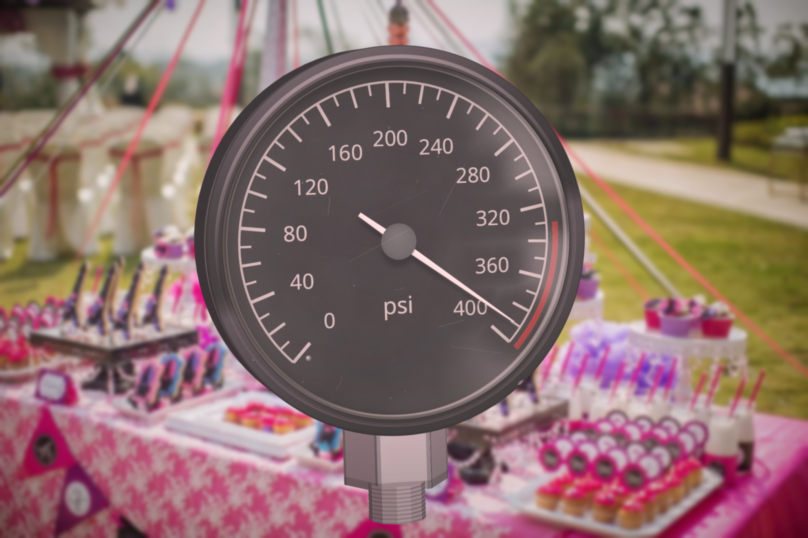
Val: 390 psi
